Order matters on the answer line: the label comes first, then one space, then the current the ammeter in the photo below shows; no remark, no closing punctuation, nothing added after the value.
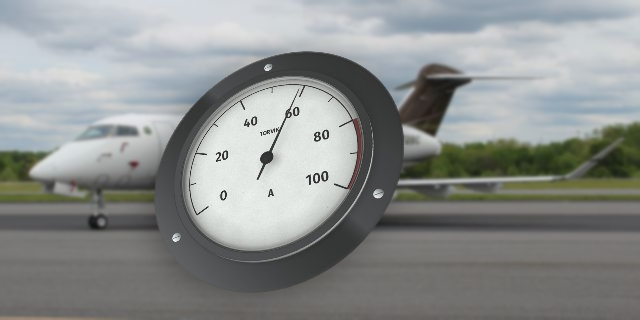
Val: 60 A
